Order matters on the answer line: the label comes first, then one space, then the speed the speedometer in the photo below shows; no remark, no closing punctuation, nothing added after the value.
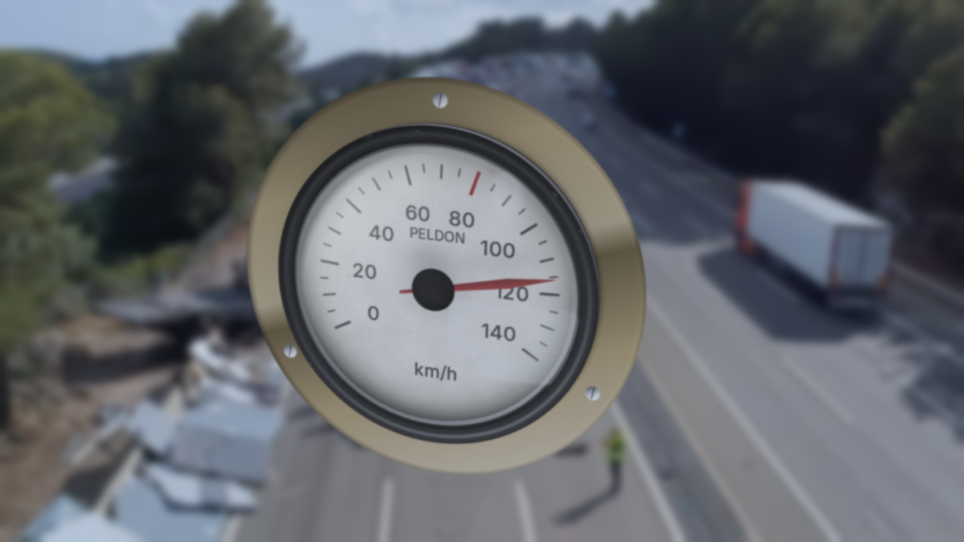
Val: 115 km/h
